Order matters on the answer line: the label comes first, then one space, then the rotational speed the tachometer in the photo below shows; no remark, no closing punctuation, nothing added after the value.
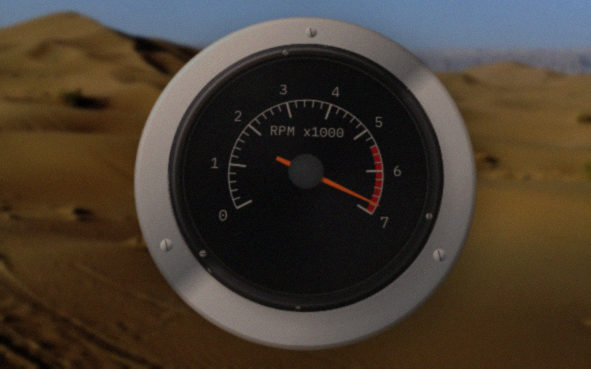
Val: 6800 rpm
